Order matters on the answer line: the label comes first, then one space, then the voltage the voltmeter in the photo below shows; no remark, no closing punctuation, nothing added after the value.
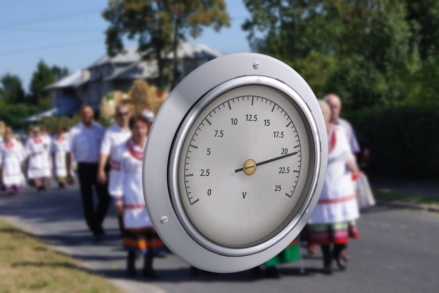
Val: 20.5 V
